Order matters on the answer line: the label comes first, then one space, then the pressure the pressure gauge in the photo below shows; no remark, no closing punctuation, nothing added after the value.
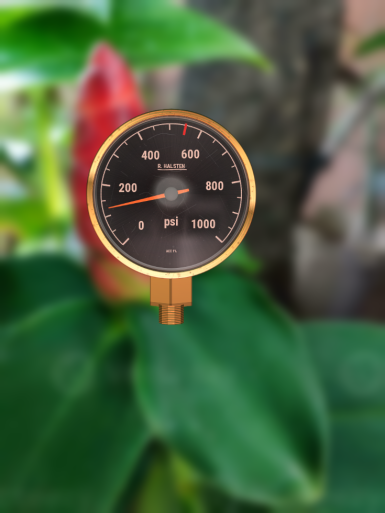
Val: 125 psi
